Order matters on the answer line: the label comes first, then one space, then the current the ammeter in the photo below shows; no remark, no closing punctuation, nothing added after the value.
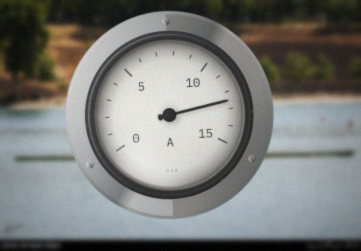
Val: 12.5 A
